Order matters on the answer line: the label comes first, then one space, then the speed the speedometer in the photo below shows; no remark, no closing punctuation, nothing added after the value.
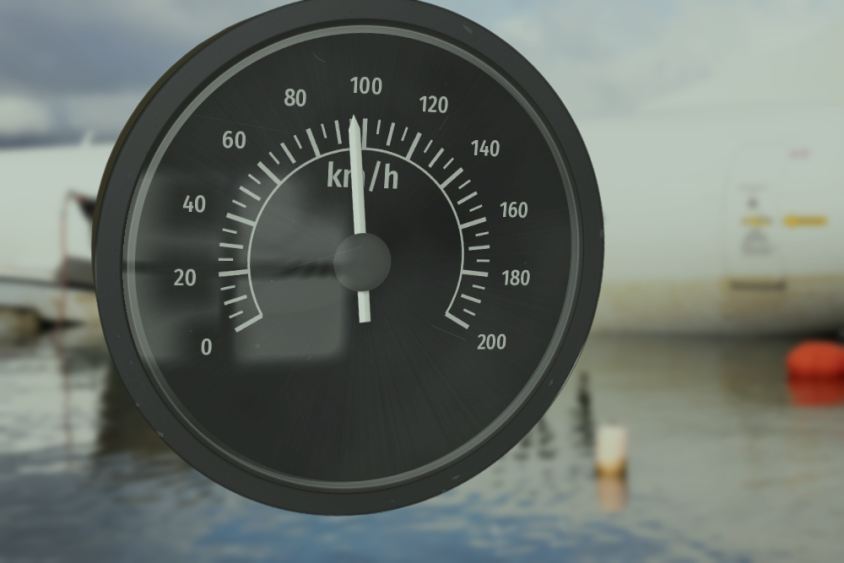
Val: 95 km/h
